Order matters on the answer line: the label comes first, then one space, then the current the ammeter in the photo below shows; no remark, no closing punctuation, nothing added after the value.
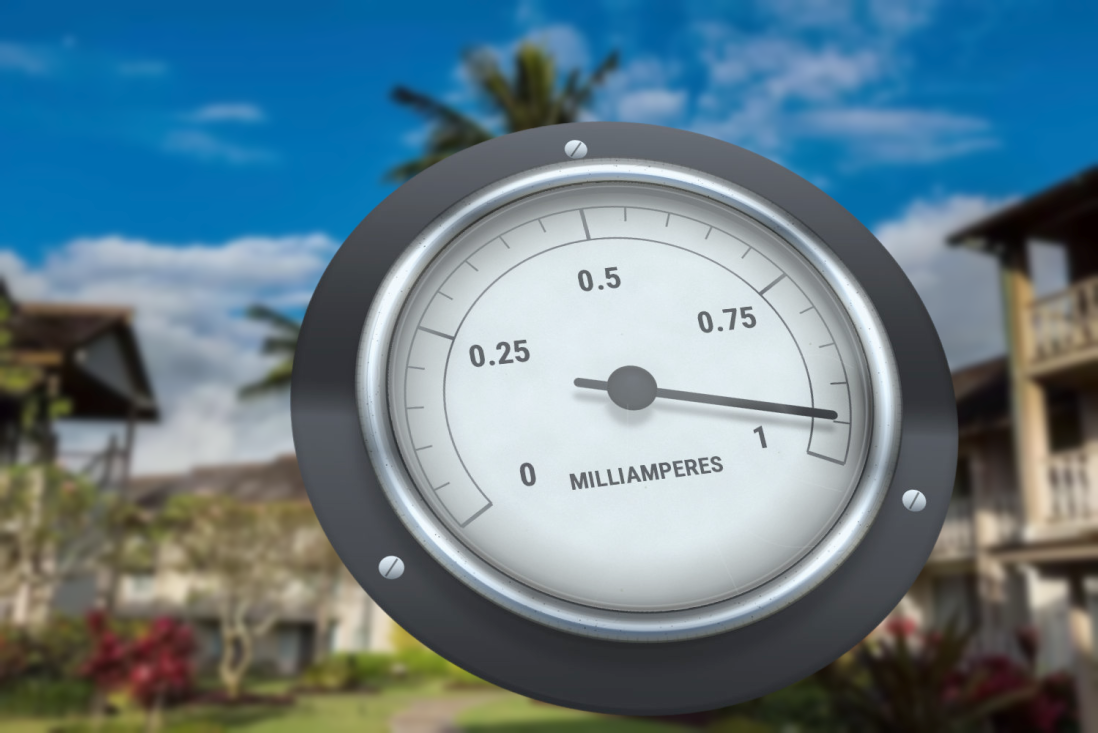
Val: 0.95 mA
